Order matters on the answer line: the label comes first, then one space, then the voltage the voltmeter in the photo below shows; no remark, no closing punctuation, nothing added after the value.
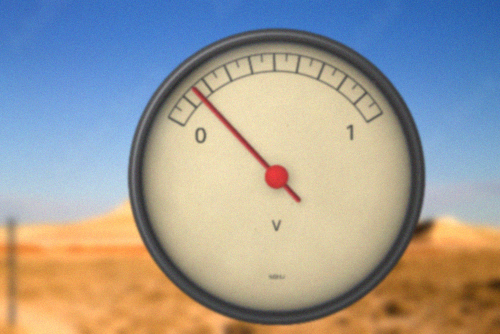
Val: 0.15 V
